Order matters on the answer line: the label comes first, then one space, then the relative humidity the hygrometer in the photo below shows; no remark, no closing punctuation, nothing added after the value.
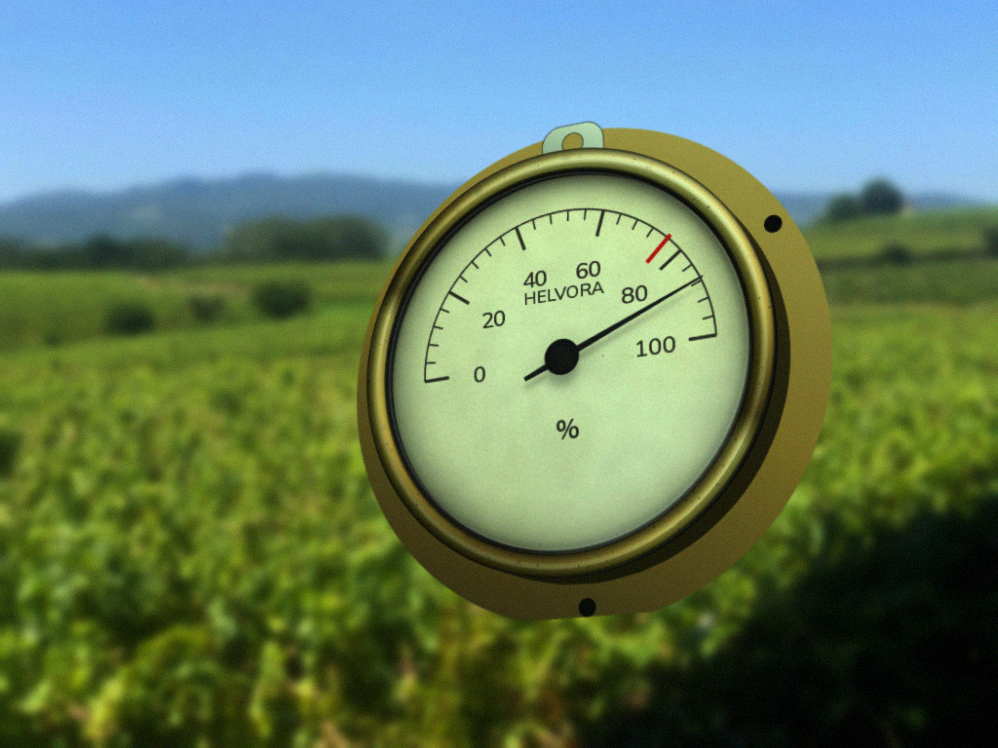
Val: 88 %
